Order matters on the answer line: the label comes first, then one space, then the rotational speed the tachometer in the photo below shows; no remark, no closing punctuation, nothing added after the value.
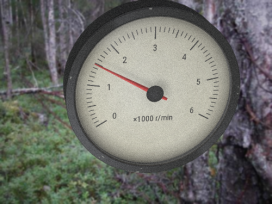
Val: 1500 rpm
